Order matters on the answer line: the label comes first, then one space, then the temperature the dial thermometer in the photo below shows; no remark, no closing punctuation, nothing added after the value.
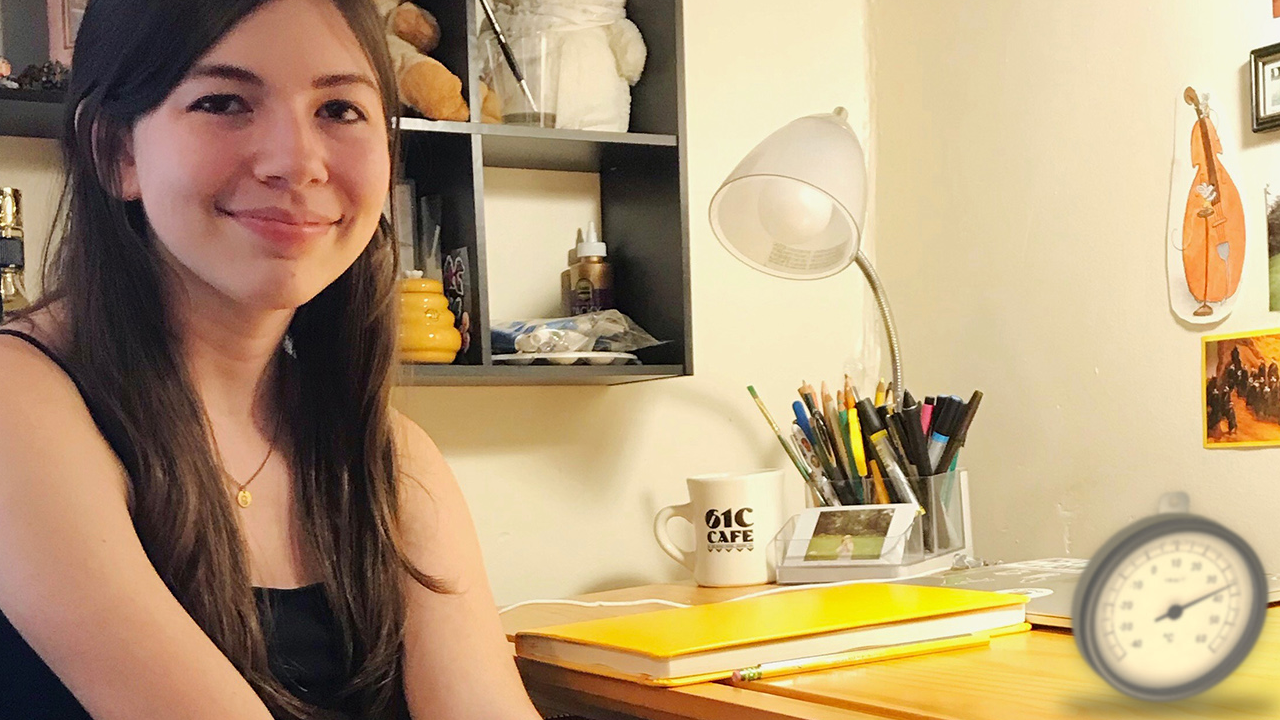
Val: 35 °C
